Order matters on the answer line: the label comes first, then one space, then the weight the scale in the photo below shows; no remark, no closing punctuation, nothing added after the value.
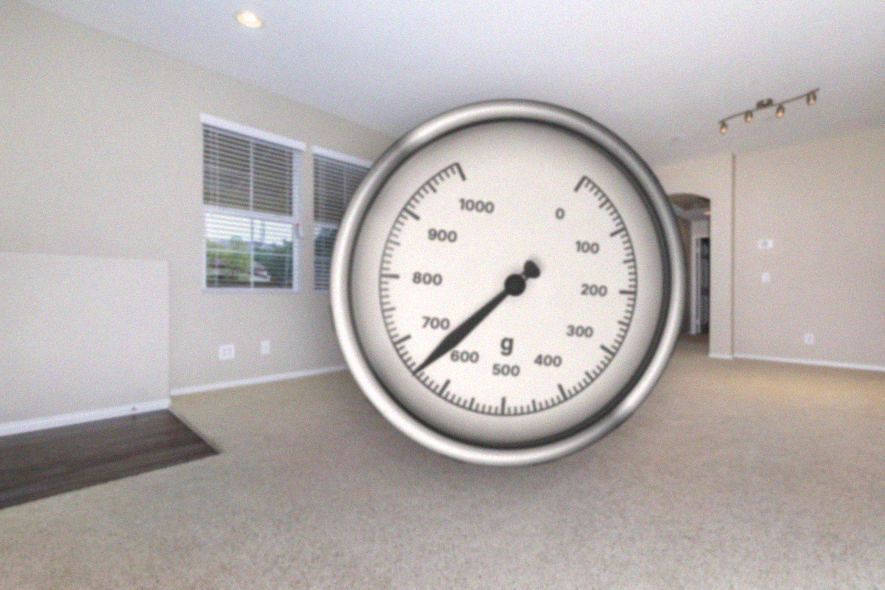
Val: 650 g
